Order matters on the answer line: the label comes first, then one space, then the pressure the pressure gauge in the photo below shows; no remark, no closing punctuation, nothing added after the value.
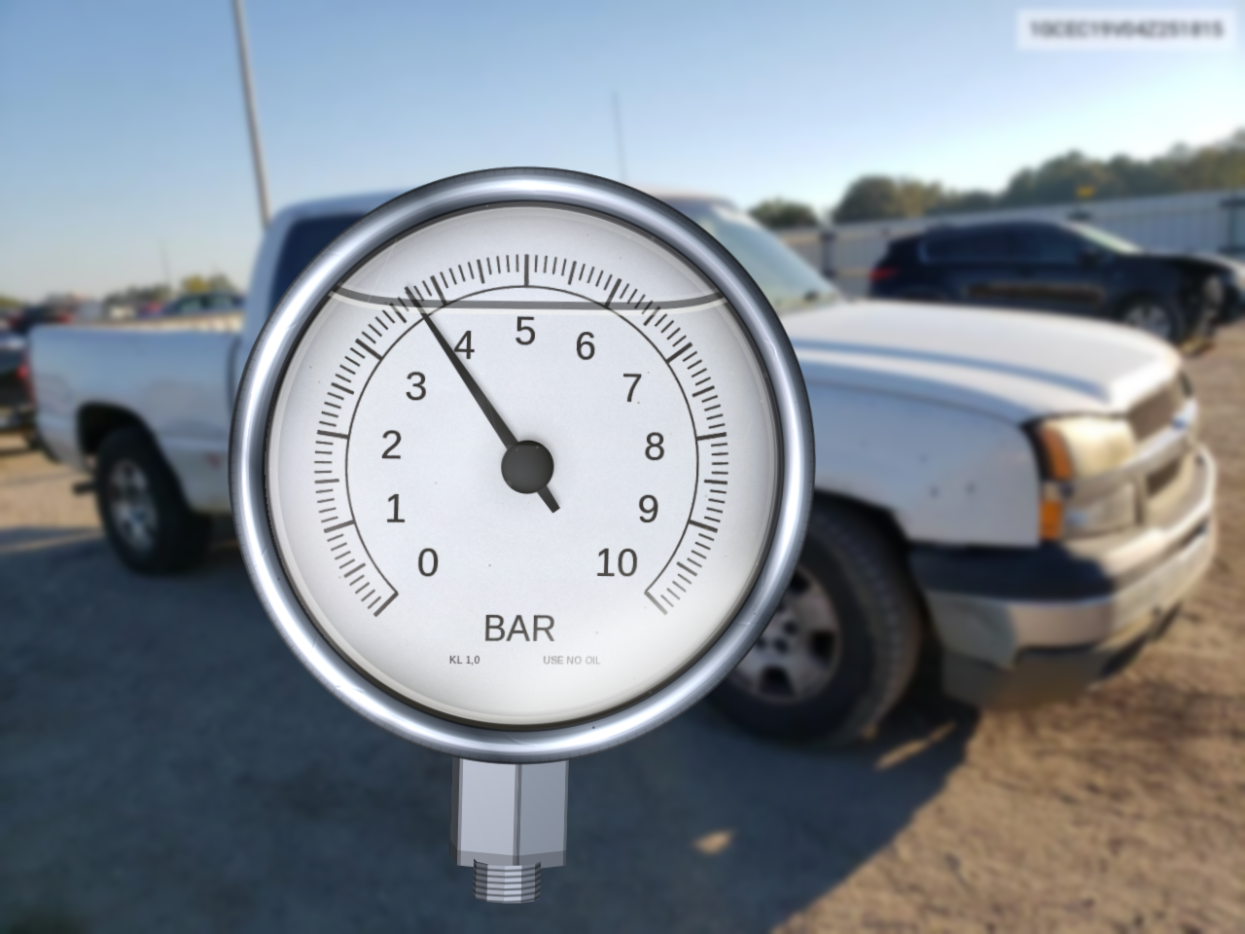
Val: 3.7 bar
